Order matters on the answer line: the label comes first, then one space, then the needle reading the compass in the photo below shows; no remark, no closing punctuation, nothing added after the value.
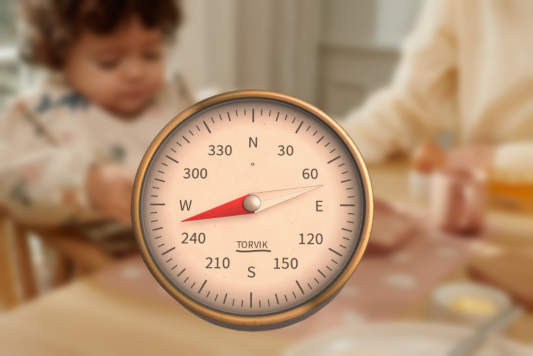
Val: 255 °
